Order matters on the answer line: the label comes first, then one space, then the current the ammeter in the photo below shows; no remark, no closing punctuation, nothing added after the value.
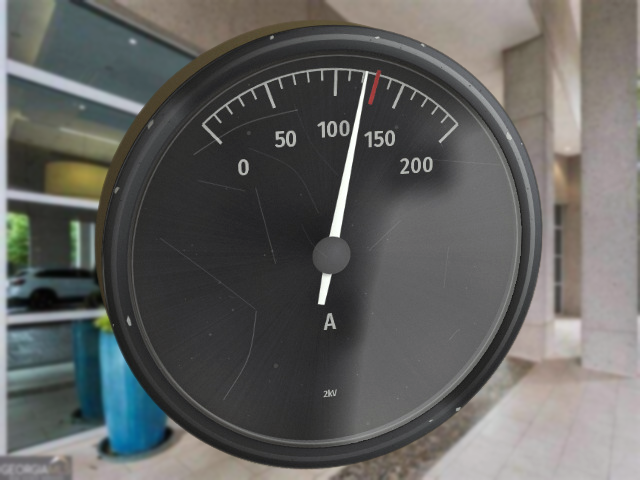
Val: 120 A
